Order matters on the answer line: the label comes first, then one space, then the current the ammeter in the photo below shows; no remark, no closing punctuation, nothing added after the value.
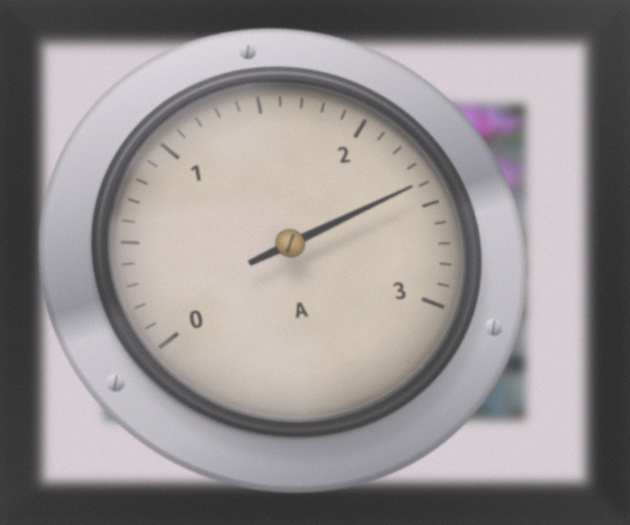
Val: 2.4 A
